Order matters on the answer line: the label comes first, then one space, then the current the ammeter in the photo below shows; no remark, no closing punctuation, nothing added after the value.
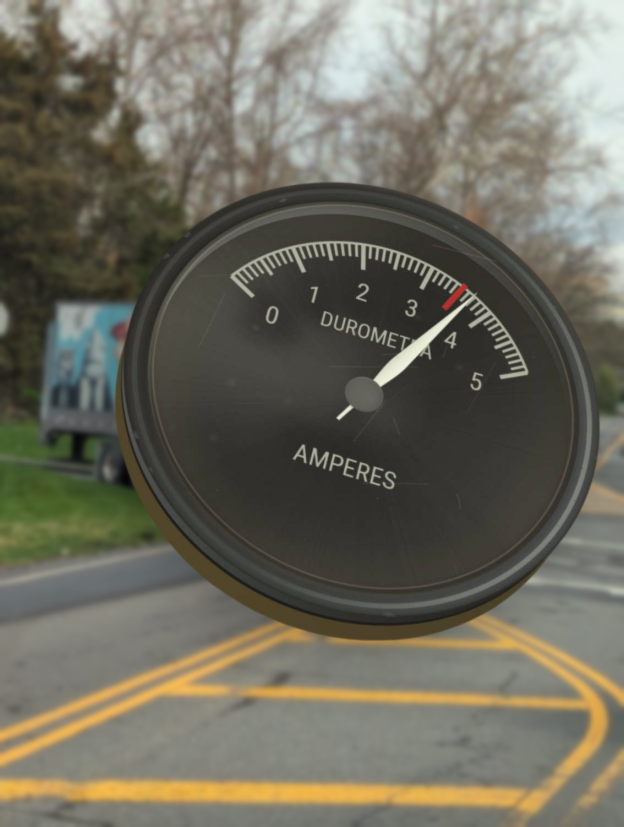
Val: 3.7 A
